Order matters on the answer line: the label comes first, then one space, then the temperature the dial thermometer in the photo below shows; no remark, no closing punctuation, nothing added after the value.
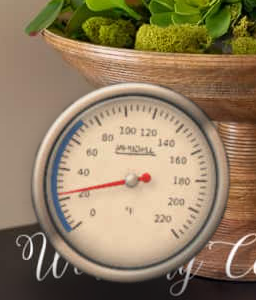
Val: 24 °F
